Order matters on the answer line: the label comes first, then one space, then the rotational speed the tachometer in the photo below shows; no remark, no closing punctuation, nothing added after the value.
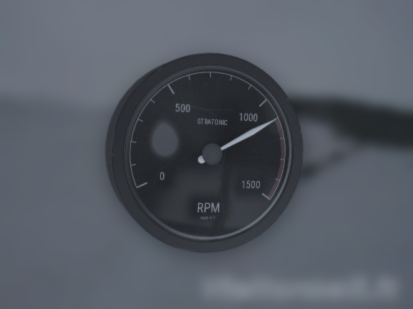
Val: 1100 rpm
